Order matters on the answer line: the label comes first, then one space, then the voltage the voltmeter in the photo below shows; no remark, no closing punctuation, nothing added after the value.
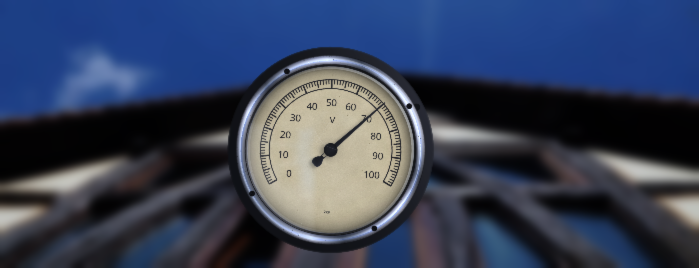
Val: 70 V
